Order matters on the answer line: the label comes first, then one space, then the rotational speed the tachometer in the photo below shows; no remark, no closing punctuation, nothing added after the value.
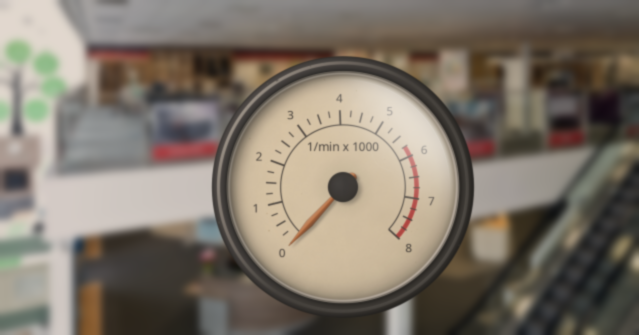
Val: 0 rpm
